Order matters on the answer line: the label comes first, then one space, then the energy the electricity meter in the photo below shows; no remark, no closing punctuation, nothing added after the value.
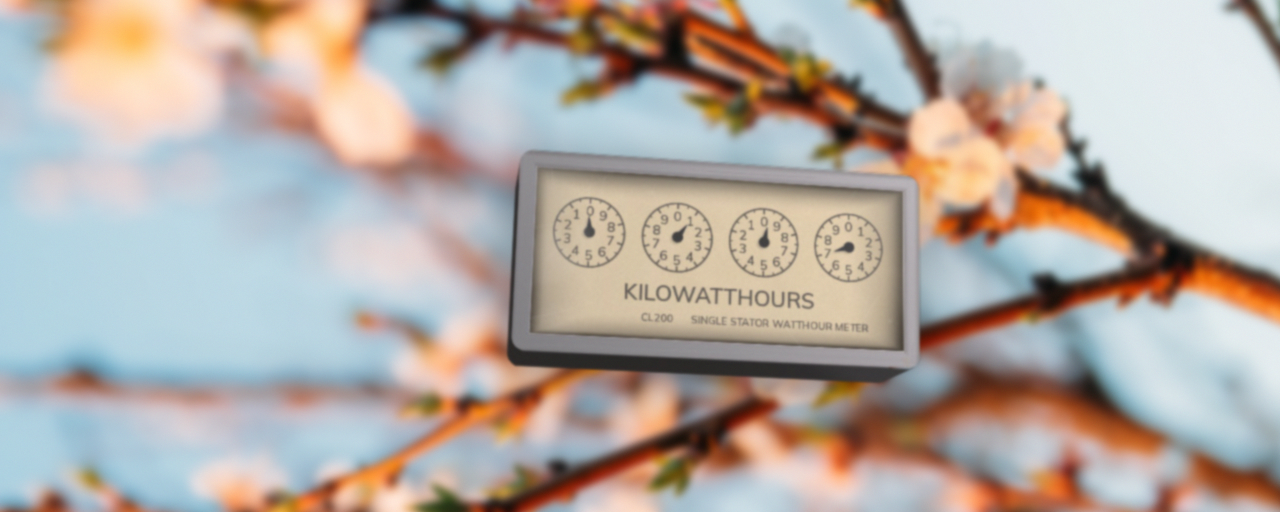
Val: 97 kWh
